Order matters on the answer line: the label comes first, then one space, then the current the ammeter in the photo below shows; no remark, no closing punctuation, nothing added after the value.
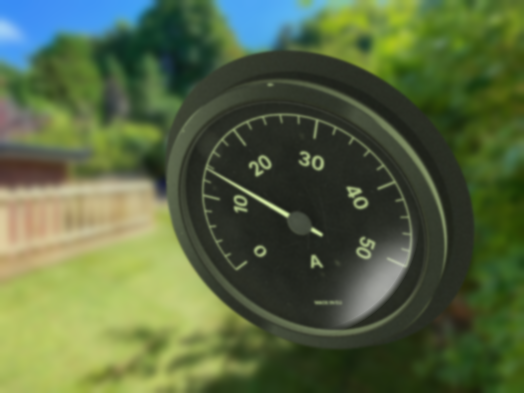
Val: 14 A
